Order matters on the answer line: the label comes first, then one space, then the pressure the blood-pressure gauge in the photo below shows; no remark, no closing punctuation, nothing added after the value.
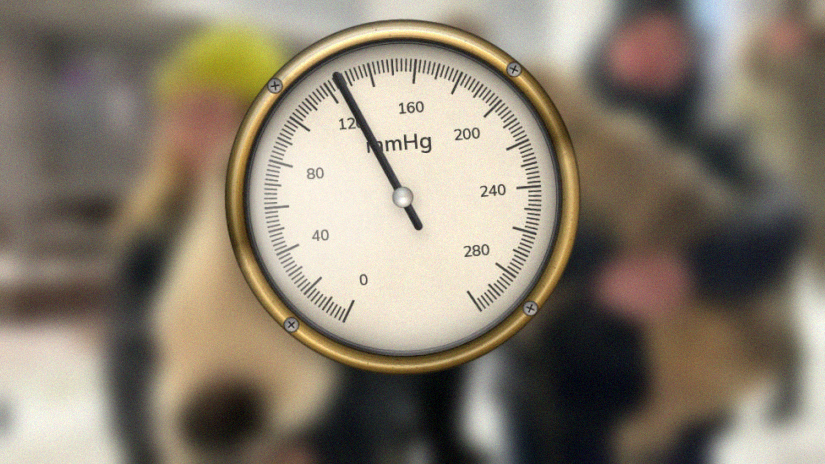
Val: 126 mmHg
